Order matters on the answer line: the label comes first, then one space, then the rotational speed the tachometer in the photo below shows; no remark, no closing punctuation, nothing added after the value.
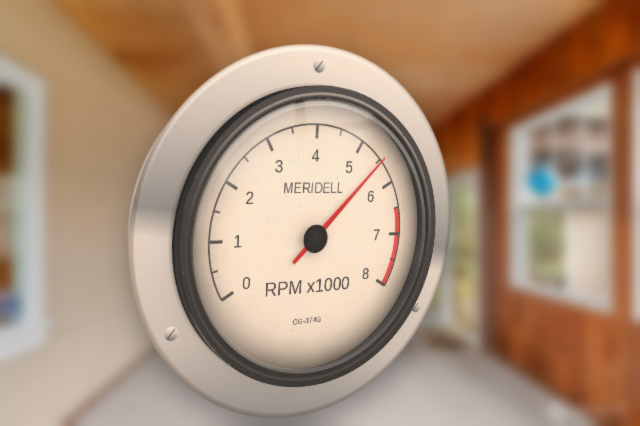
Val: 5500 rpm
